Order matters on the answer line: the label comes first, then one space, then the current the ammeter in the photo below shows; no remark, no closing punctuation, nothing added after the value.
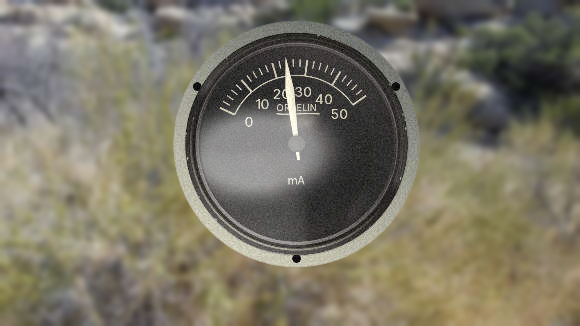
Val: 24 mA
